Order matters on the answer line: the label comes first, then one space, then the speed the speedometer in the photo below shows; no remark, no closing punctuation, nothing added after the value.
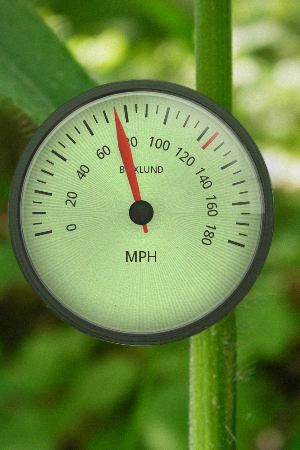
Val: 75 mph
